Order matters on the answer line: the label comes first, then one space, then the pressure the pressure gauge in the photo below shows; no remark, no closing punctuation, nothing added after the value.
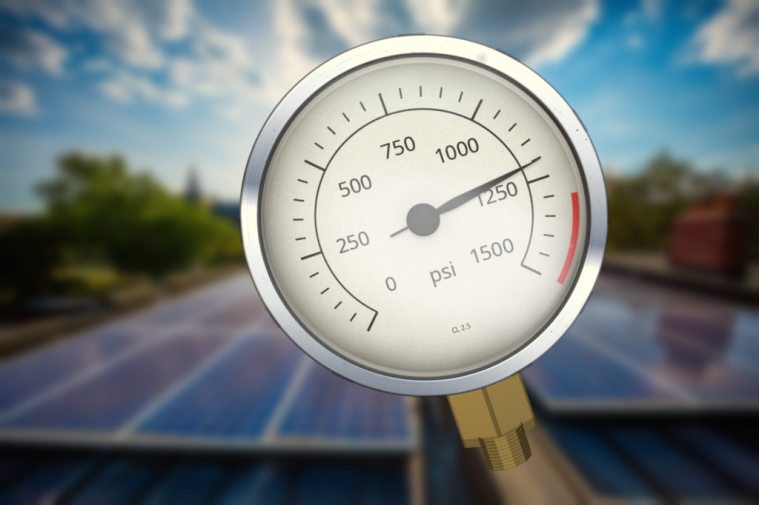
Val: 1200 psi
